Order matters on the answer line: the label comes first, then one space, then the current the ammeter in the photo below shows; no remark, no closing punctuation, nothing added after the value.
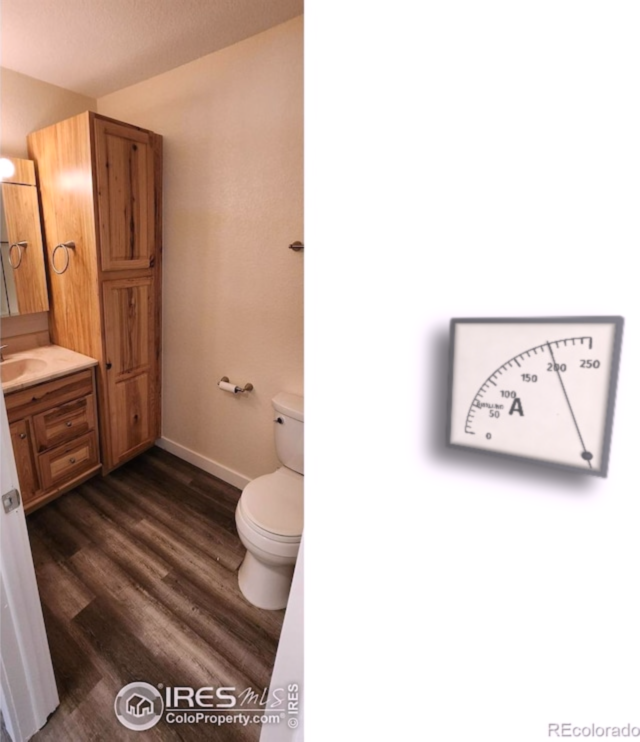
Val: 200 A
